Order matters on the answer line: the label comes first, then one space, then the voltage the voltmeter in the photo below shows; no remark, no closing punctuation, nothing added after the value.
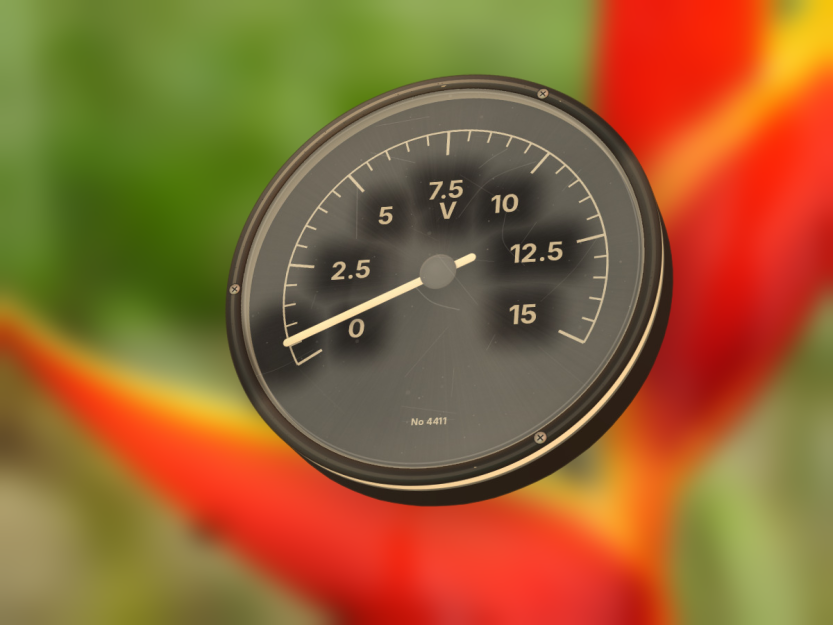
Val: 0.5 V
